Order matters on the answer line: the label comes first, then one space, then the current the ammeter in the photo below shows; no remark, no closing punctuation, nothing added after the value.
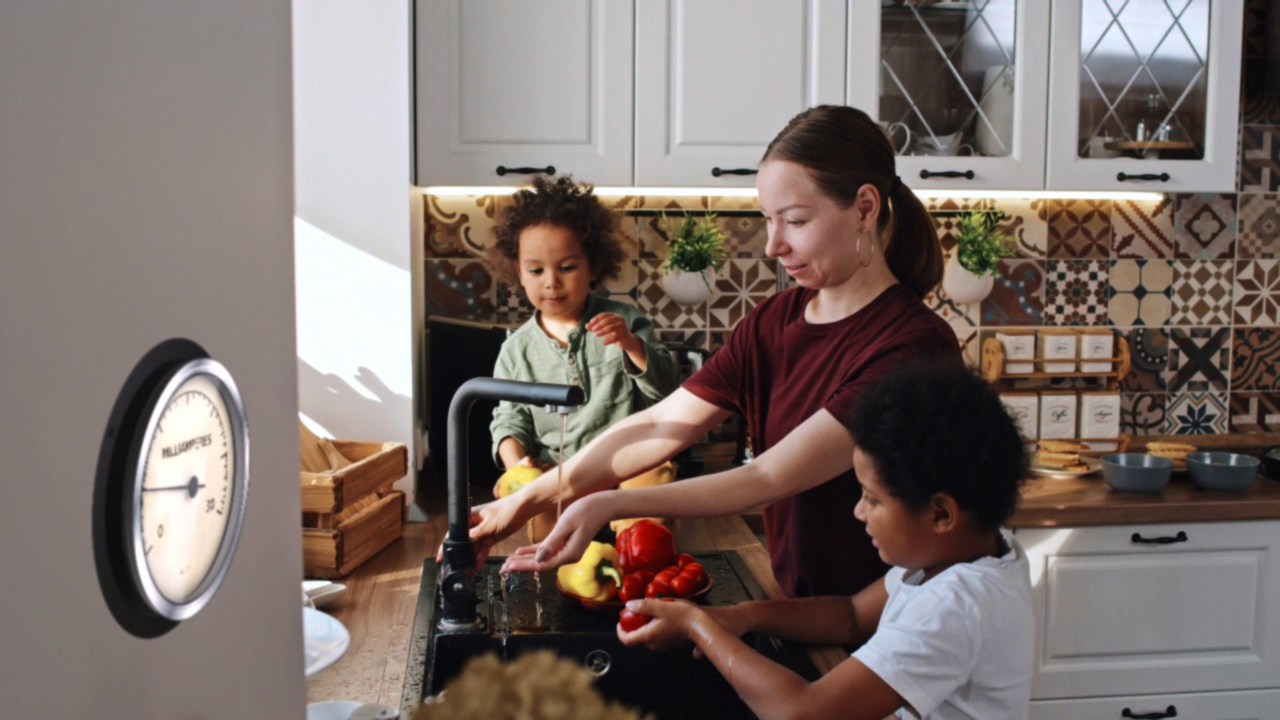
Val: 5 mA
